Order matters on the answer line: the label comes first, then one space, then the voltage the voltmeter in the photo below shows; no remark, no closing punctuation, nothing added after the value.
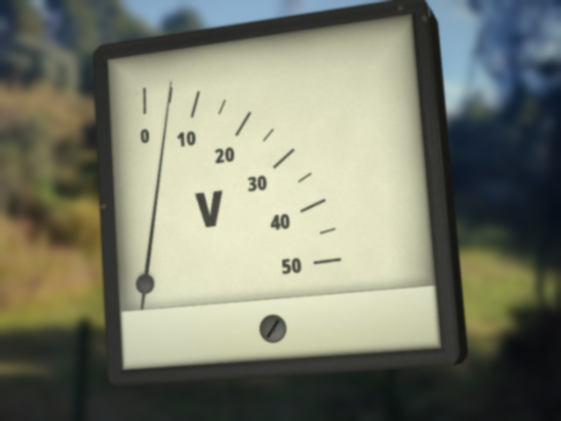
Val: 5 V
